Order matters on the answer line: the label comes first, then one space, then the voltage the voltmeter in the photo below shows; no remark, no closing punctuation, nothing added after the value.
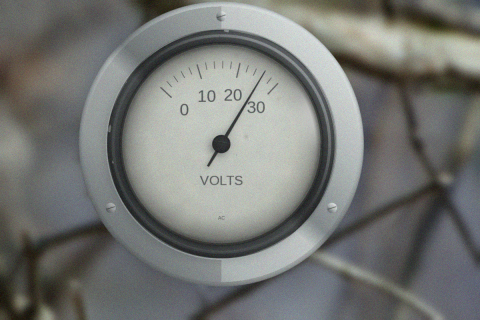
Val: 26 V
